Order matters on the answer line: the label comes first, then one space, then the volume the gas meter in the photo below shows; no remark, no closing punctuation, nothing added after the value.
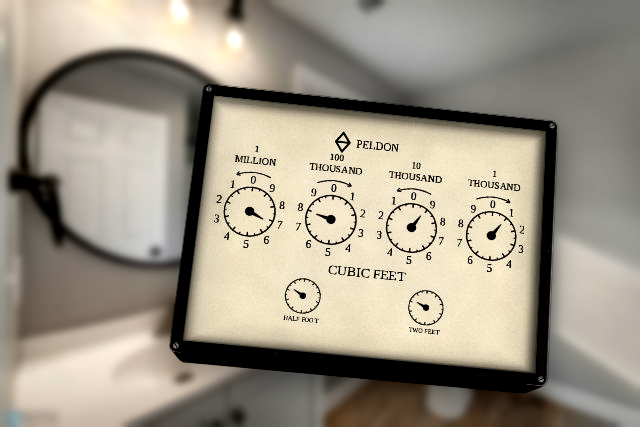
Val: 679100 ft³
